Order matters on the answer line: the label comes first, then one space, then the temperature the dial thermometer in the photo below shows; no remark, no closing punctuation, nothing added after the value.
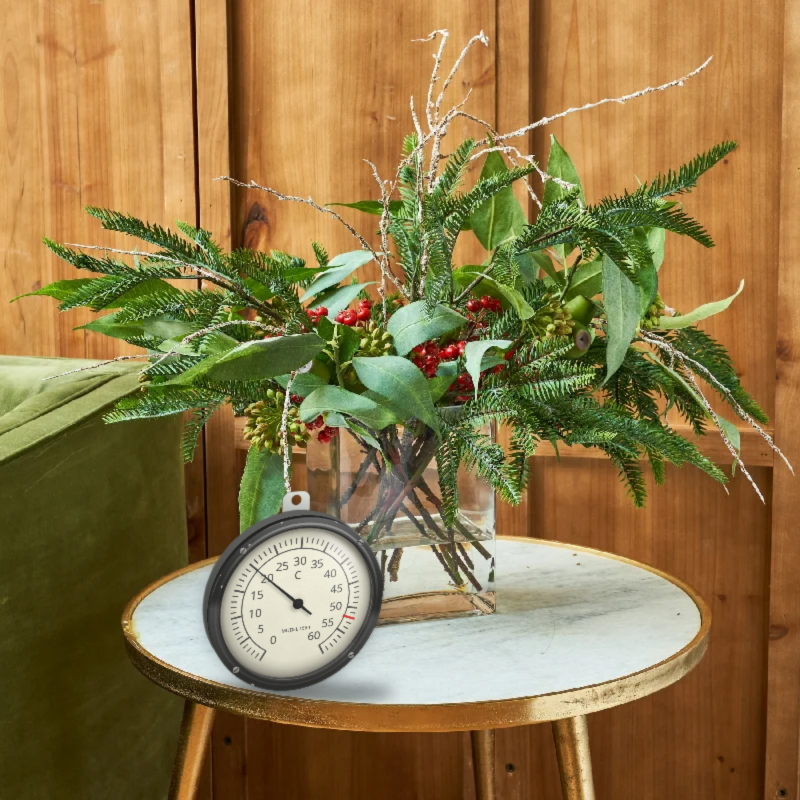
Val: 20 °C
